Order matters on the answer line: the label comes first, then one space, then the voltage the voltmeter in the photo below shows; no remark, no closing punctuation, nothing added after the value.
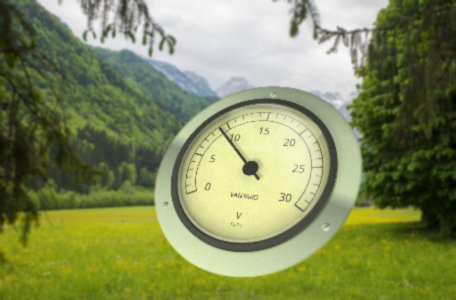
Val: 9 V
